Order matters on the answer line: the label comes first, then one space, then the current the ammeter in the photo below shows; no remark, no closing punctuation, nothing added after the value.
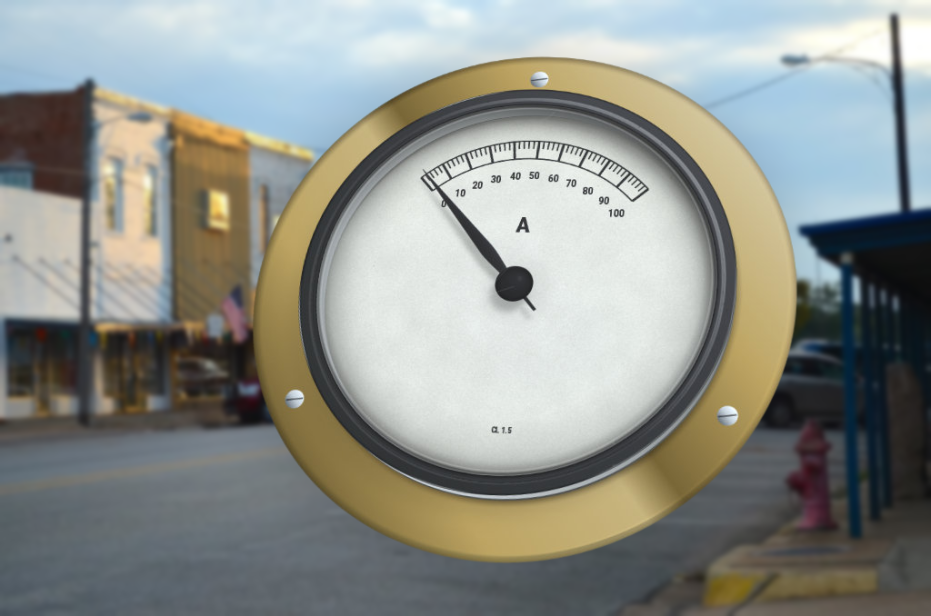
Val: 2 A
